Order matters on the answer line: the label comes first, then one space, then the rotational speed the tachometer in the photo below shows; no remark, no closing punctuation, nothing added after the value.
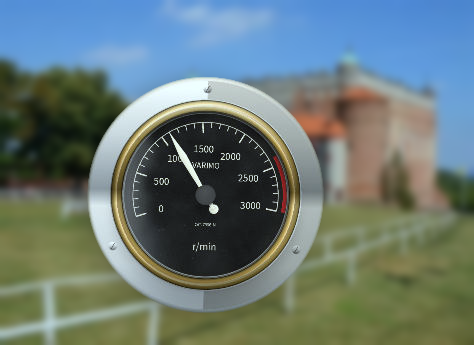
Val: 1100 rpm
